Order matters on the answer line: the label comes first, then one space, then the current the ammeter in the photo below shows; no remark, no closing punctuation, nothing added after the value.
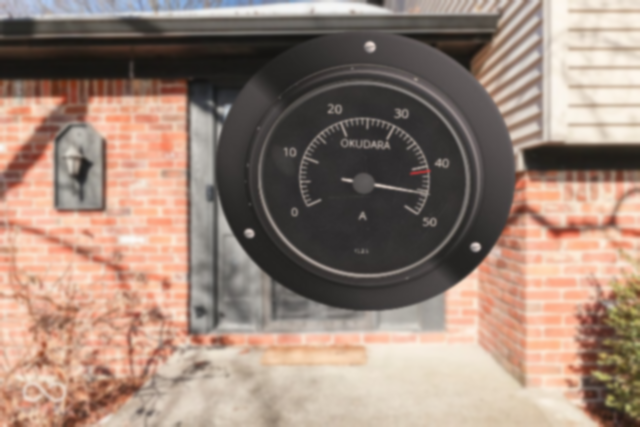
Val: 45 A
